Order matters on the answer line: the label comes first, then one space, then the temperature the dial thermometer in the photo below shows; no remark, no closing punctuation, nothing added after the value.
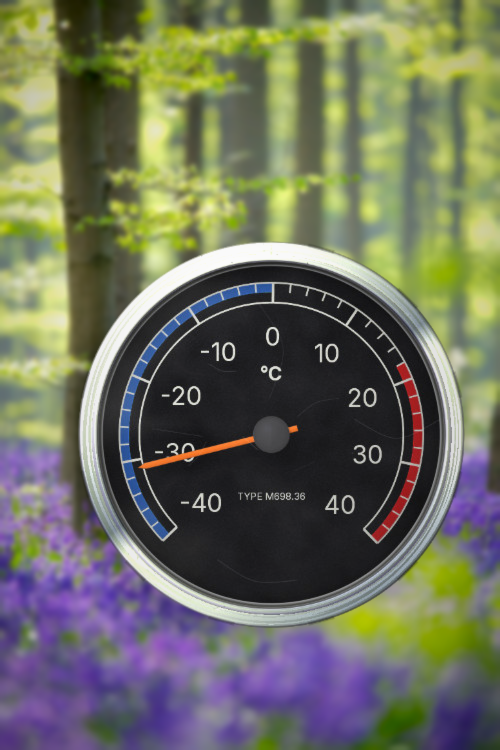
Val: -31 °C
